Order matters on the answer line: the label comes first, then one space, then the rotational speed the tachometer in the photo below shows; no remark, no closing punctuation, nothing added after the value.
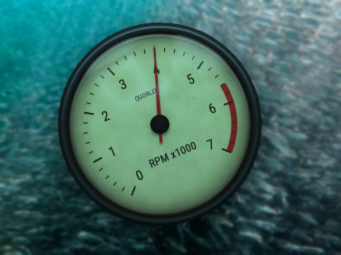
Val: 4000 rpm
